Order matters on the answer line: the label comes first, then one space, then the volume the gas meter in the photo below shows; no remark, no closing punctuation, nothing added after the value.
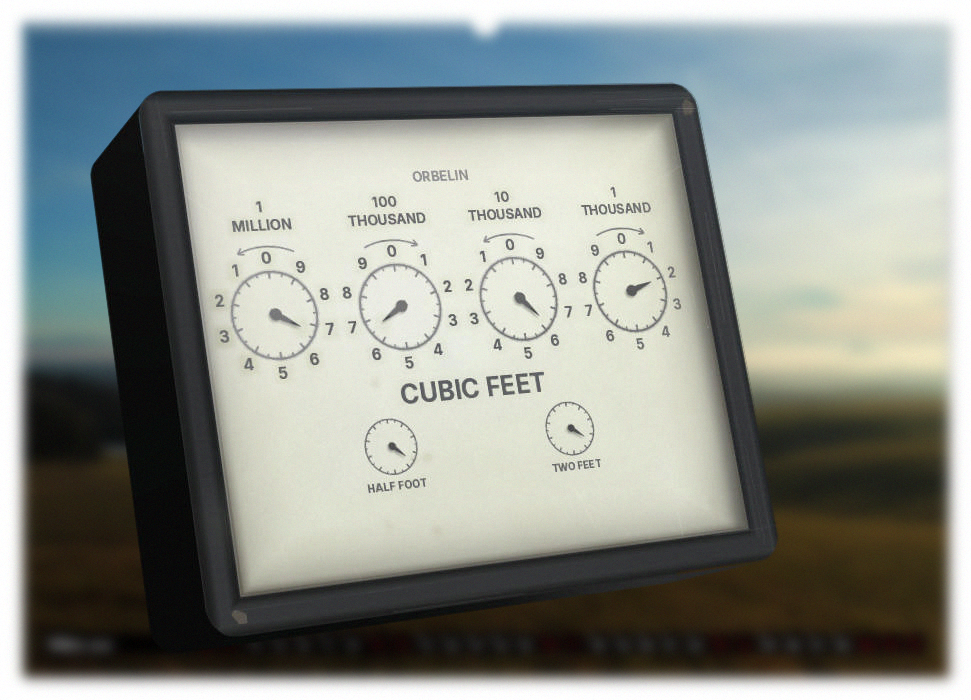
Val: 666200 ft³
